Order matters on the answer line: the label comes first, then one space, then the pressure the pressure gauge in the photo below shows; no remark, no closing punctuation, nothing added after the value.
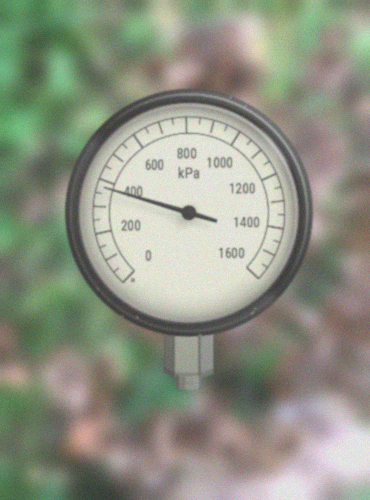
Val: 375 kPa
